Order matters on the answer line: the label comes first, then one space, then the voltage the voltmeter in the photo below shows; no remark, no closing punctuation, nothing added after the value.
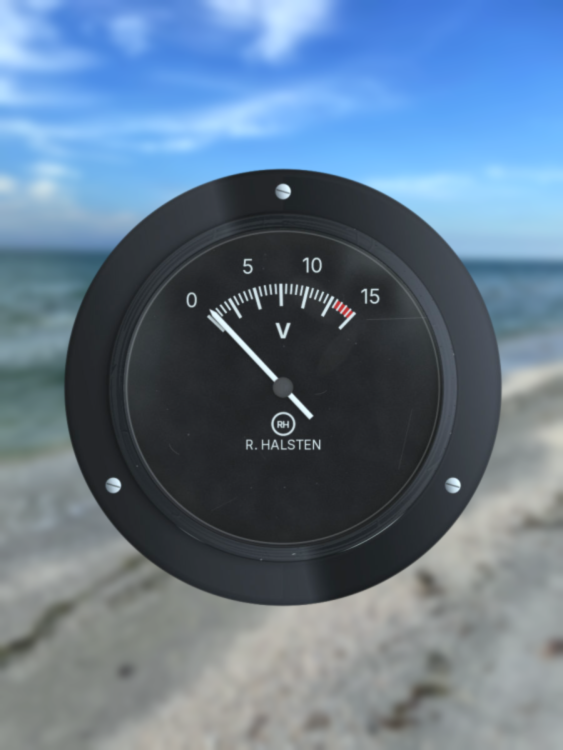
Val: 0.5 V
